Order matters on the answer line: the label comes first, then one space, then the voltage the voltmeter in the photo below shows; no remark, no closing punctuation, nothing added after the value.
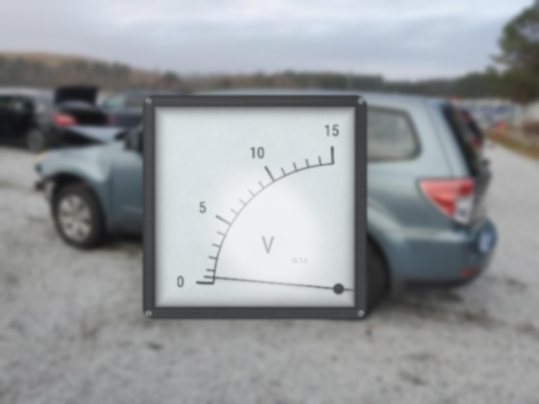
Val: 0.5 V
